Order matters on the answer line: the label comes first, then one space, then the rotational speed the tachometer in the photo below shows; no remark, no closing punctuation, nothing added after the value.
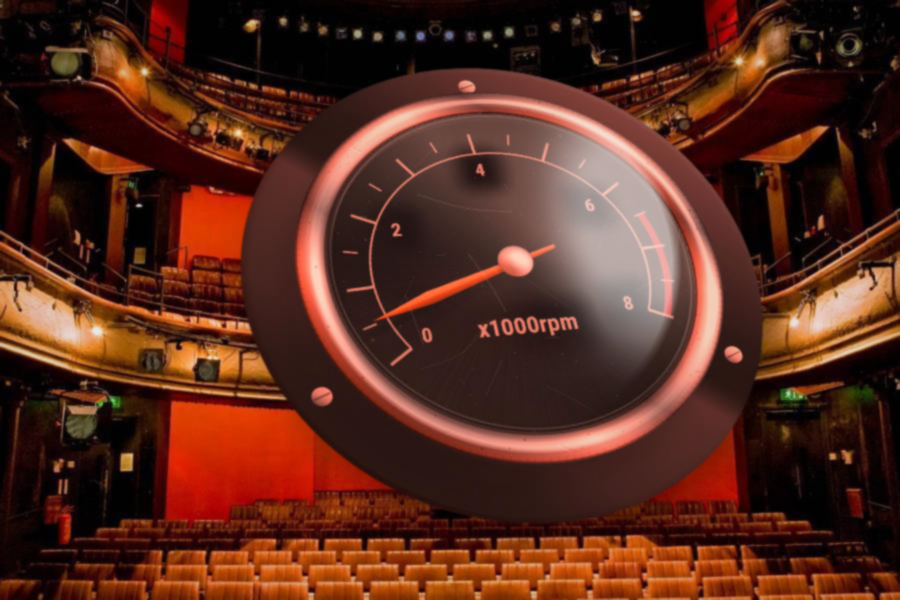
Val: 500 rpm
